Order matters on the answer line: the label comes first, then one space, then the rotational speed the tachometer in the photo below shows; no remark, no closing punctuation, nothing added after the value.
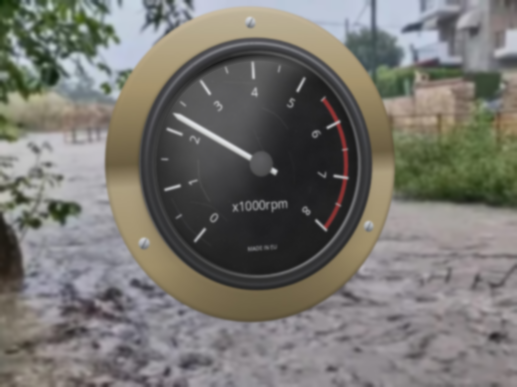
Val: 2250 rpm
